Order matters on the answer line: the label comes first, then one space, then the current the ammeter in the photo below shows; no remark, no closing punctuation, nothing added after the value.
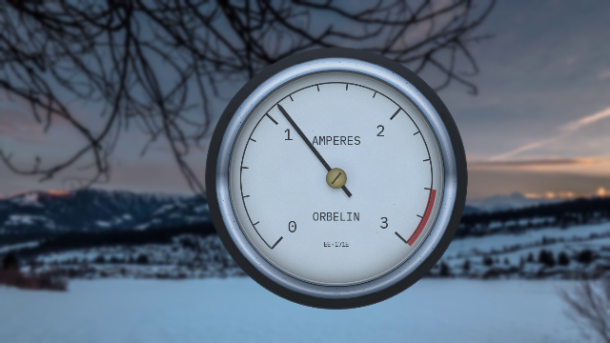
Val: 1.1 A
